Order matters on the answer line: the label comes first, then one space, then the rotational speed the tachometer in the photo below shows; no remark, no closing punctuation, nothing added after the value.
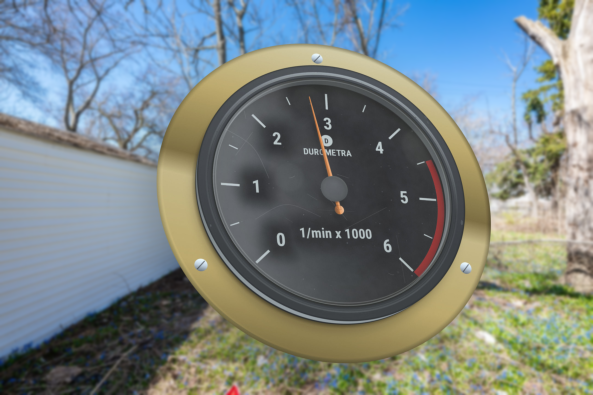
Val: 2750 rpm
